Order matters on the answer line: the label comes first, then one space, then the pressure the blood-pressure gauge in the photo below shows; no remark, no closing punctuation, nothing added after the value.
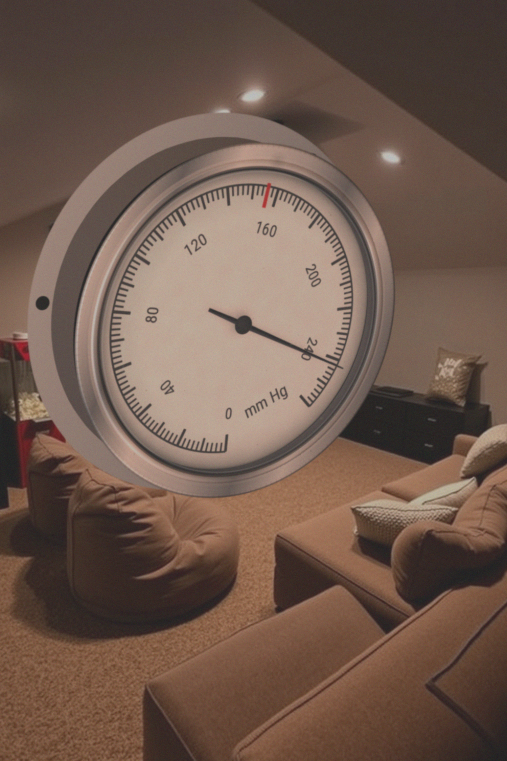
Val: 242 mmHg
